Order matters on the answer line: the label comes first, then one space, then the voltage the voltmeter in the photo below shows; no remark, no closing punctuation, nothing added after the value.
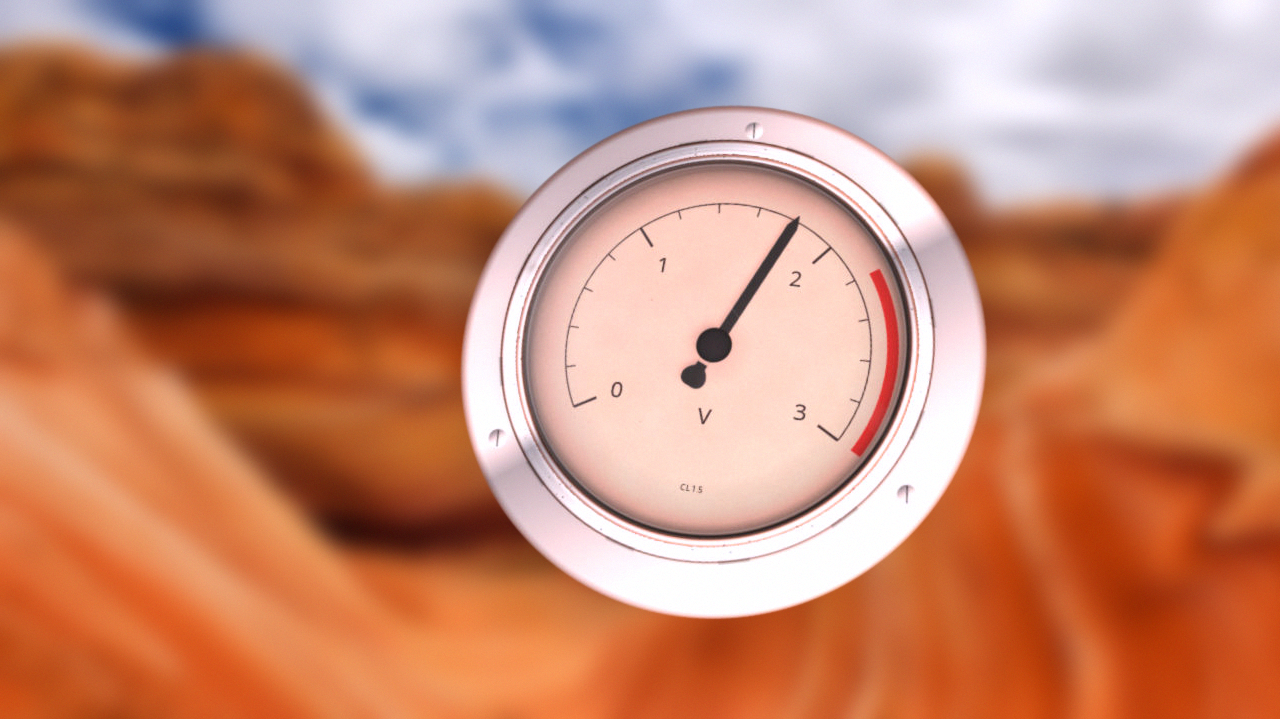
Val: 1.8 V
